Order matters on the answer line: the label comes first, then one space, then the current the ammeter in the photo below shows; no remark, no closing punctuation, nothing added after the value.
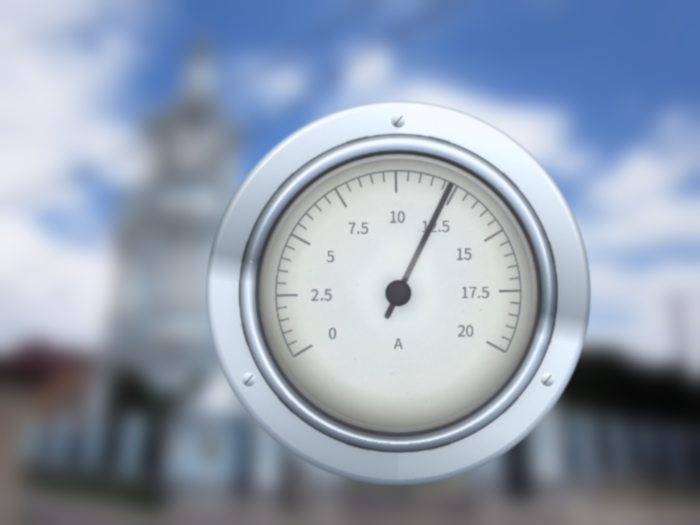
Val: 12.25 A
